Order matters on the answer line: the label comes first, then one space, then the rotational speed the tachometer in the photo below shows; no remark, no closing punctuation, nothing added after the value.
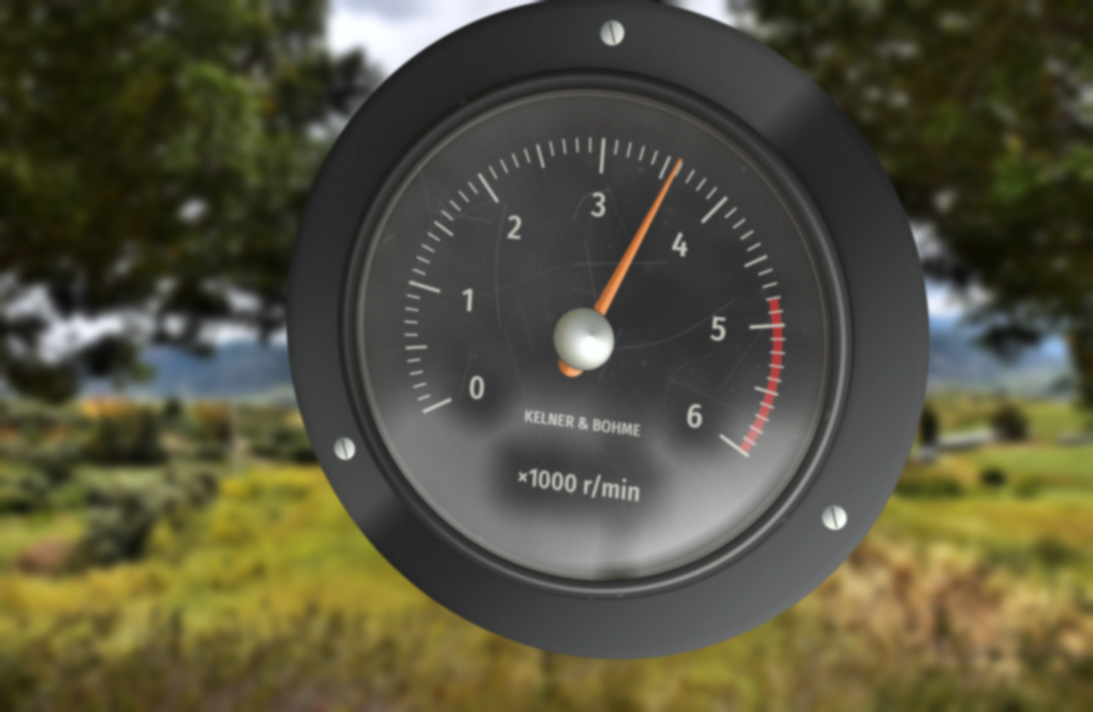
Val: 3600 rpm
